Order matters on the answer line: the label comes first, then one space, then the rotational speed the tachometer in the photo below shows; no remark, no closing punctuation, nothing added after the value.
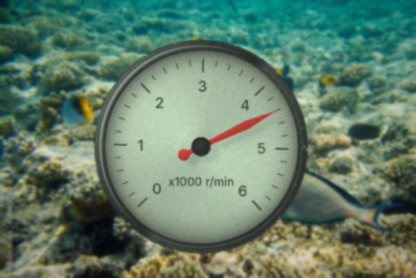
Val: 4400 rpm
